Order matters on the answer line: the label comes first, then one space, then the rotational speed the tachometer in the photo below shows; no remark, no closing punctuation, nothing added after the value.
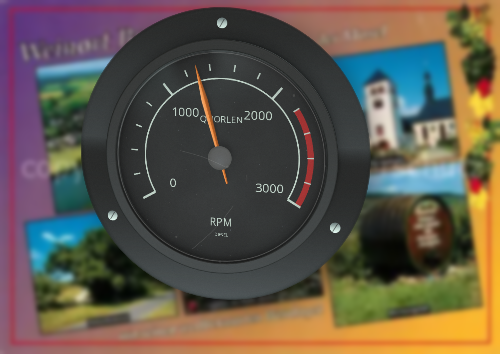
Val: 1300 rpm
